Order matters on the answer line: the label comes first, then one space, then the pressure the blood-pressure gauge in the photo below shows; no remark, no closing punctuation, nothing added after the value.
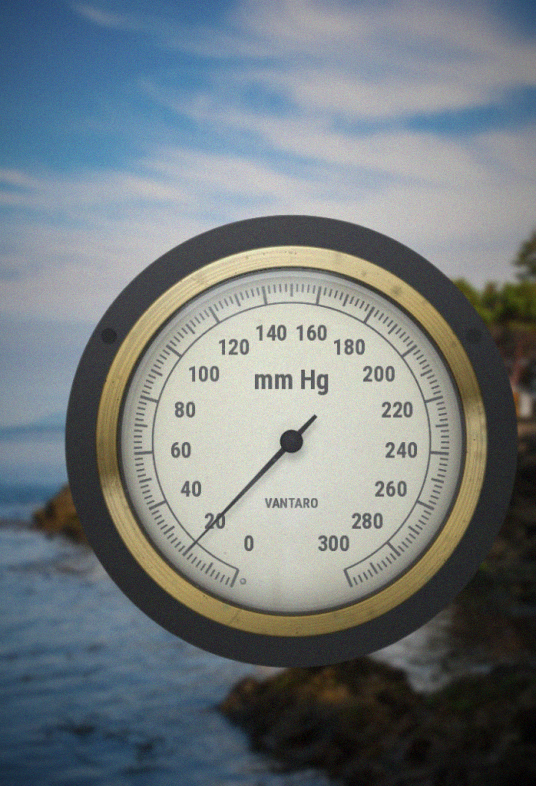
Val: 20 mmHg
